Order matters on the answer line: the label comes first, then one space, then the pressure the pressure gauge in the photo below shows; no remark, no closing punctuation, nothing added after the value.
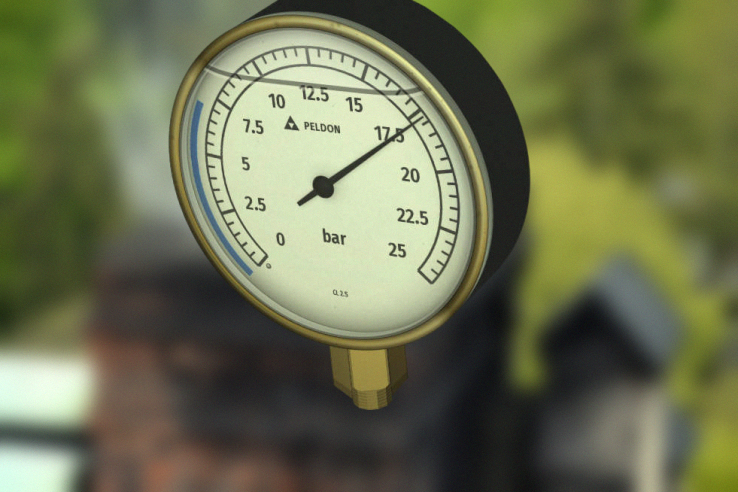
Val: 17.75 bar
